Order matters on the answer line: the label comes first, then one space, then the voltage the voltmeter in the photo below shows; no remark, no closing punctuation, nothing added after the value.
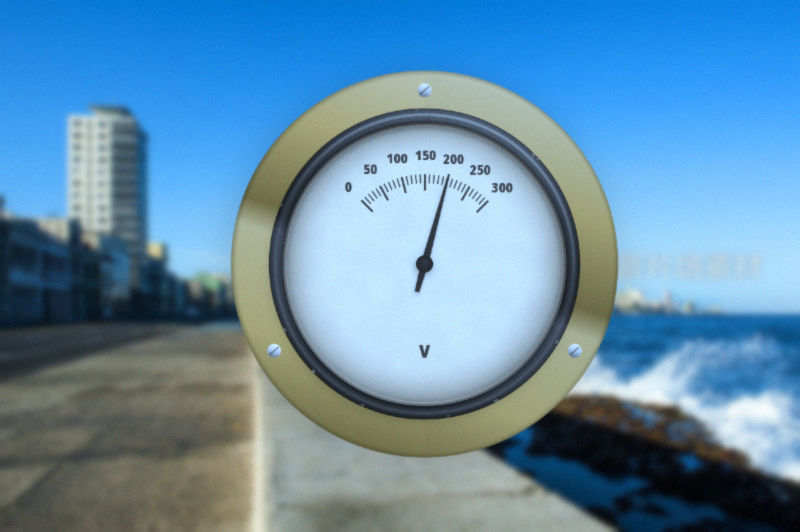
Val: 200 V
